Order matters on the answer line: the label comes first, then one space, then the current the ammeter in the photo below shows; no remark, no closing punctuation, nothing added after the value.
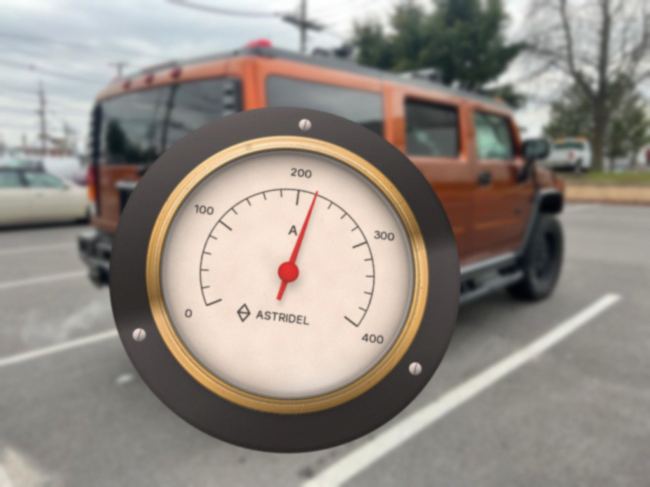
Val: 220 A
